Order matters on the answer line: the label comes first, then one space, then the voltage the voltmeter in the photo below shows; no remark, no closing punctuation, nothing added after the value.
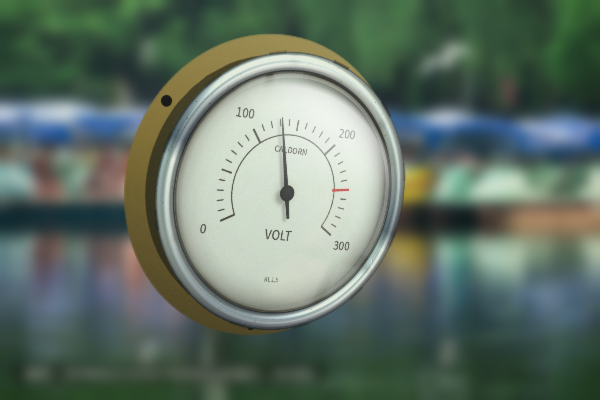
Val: 130 V
